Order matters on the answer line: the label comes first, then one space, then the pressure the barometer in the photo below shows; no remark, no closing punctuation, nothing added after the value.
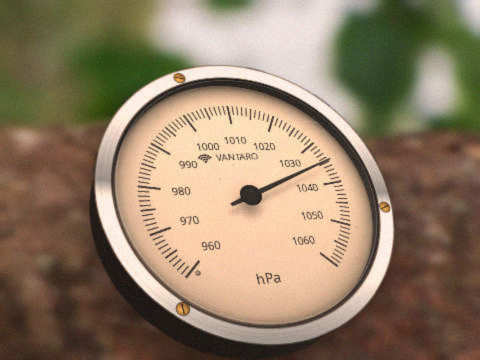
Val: 1035 hPa
